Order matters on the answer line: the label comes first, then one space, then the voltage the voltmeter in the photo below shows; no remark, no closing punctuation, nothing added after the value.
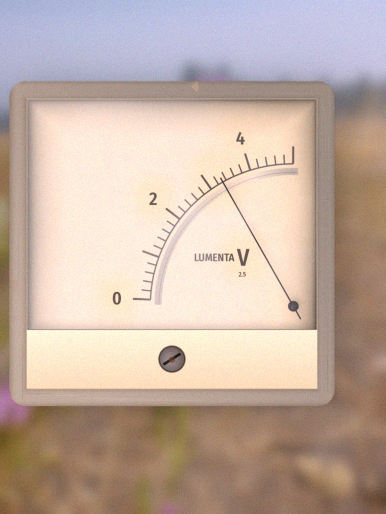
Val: 3.3 V
